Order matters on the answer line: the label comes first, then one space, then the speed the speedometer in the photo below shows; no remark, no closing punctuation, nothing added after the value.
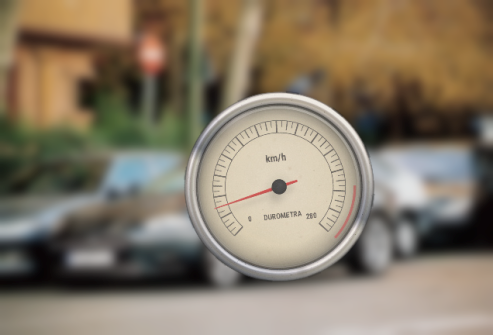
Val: 30 km/h
